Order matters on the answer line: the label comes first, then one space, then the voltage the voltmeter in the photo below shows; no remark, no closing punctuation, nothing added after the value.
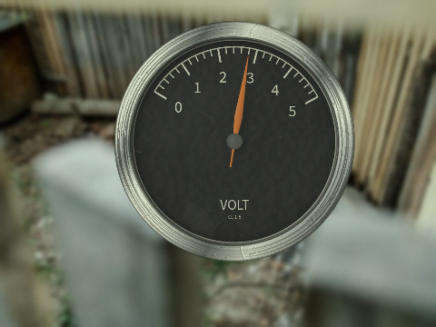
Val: 2.8 V
